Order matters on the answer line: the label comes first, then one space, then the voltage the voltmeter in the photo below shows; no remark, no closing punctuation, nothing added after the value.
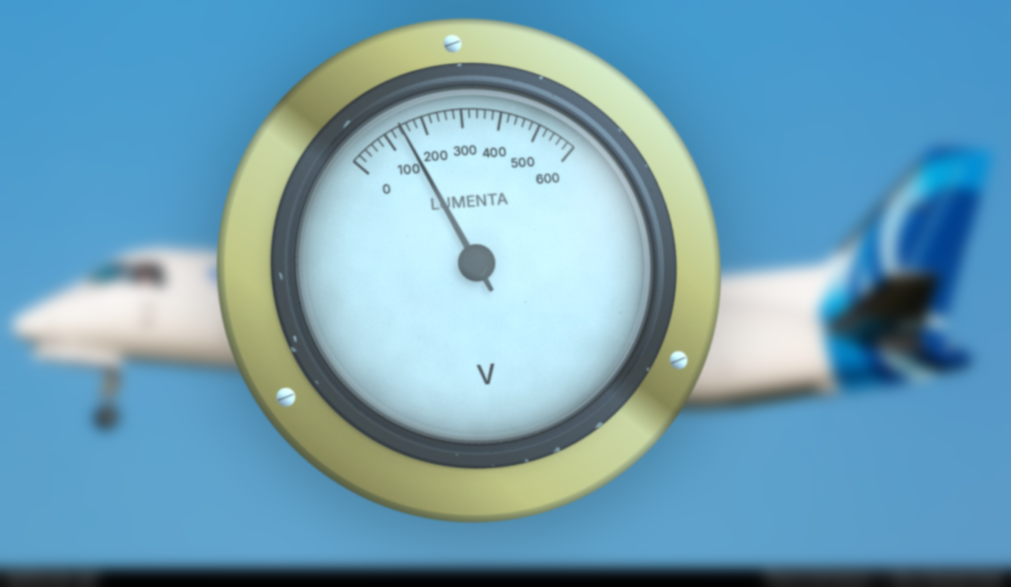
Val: 140 V
